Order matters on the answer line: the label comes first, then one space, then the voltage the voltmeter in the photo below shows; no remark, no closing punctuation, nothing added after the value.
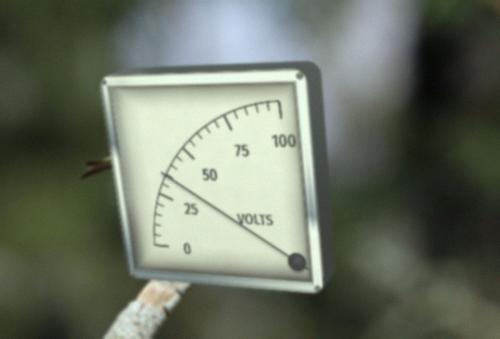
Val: 35 V
